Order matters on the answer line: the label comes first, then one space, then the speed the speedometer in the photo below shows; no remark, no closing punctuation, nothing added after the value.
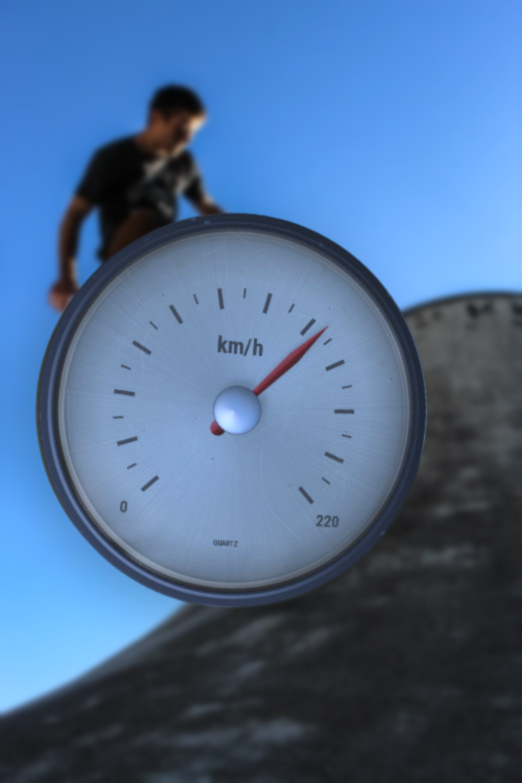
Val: 145 km/h
